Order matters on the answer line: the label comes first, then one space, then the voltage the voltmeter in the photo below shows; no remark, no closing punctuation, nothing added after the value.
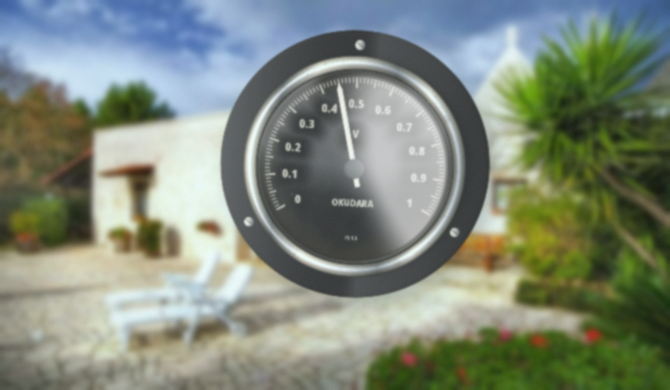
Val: 0.45 V
